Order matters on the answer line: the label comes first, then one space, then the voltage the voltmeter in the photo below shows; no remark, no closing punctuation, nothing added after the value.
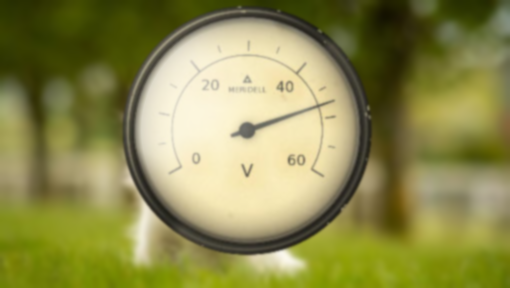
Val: 47.5 V
